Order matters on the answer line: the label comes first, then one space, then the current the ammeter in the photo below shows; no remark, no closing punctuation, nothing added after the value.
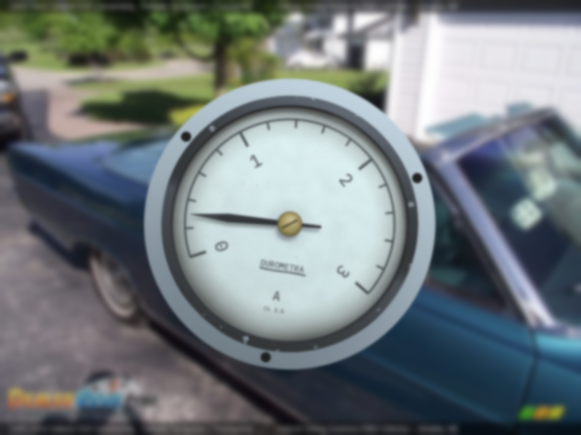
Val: 0.3 A
